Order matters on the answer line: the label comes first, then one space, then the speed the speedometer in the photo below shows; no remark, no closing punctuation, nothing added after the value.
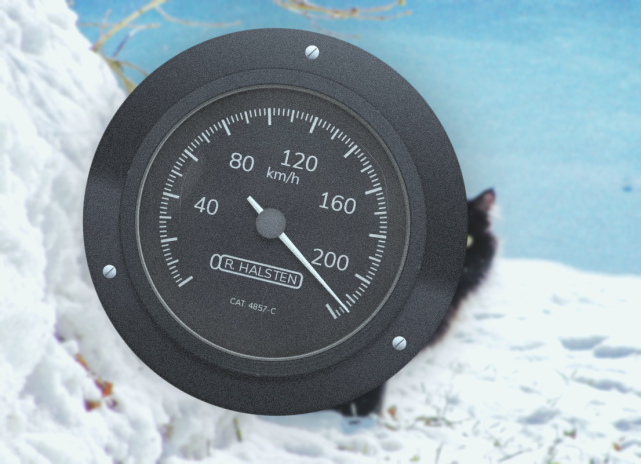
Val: 214 km/h
